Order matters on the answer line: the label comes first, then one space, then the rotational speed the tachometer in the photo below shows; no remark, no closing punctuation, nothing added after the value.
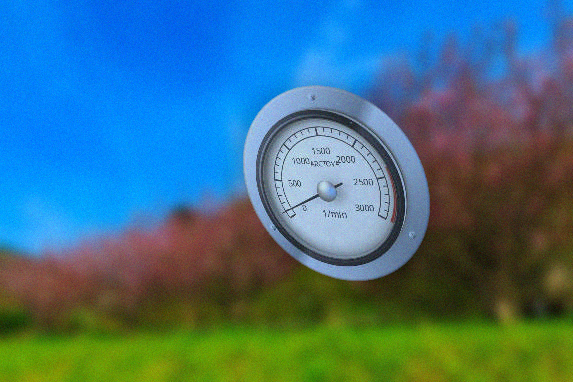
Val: 100 rpm
